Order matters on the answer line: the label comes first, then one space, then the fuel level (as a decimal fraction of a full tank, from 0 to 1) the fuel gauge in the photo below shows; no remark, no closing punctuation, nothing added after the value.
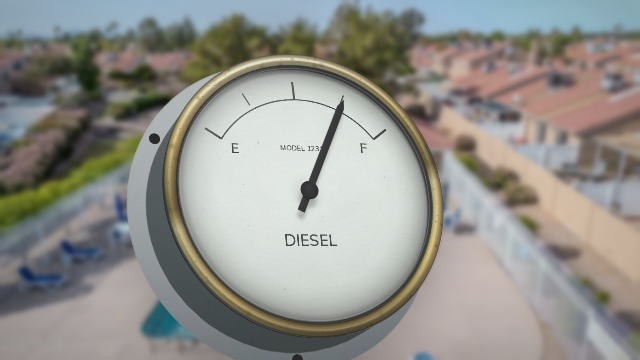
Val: 0.75
